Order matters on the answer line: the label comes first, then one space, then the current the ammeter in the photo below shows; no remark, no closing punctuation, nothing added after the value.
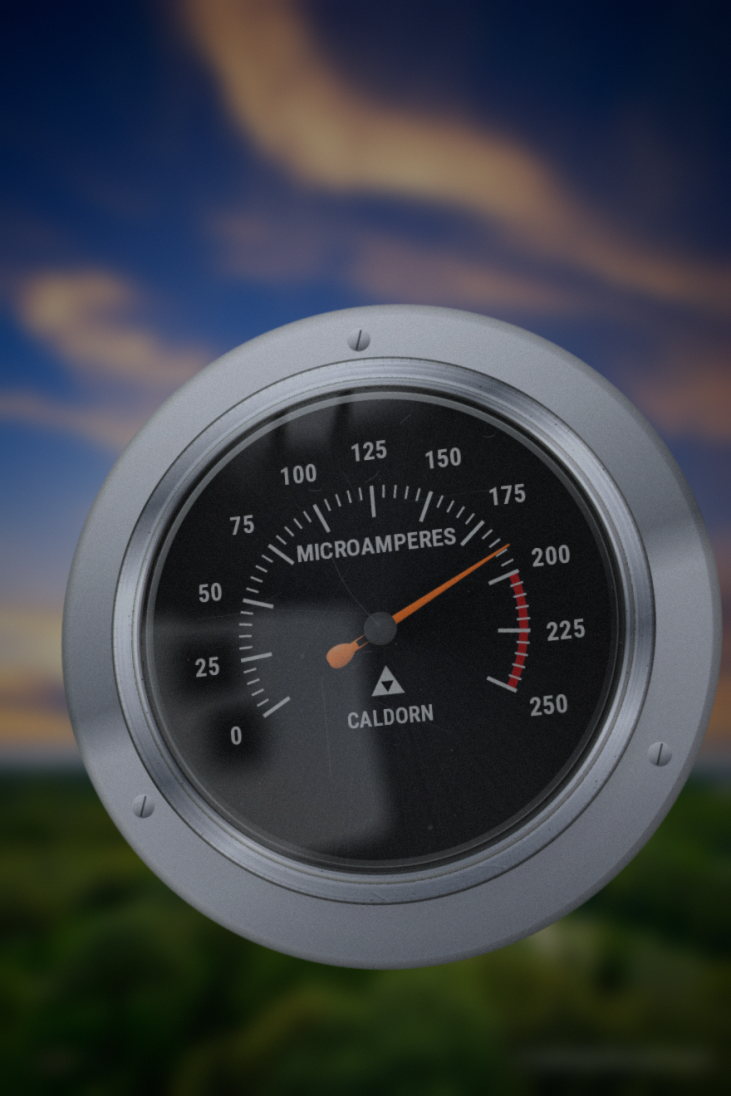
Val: 190 µA
